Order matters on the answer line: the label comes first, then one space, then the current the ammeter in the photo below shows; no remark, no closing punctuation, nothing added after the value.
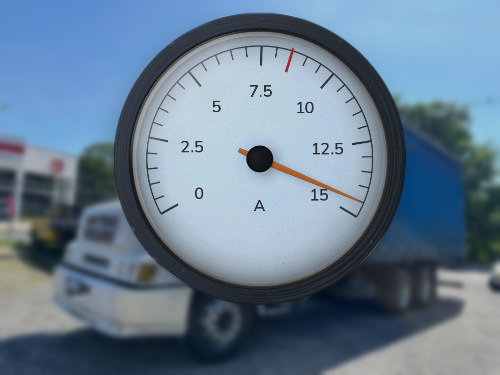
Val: 14.5 A
